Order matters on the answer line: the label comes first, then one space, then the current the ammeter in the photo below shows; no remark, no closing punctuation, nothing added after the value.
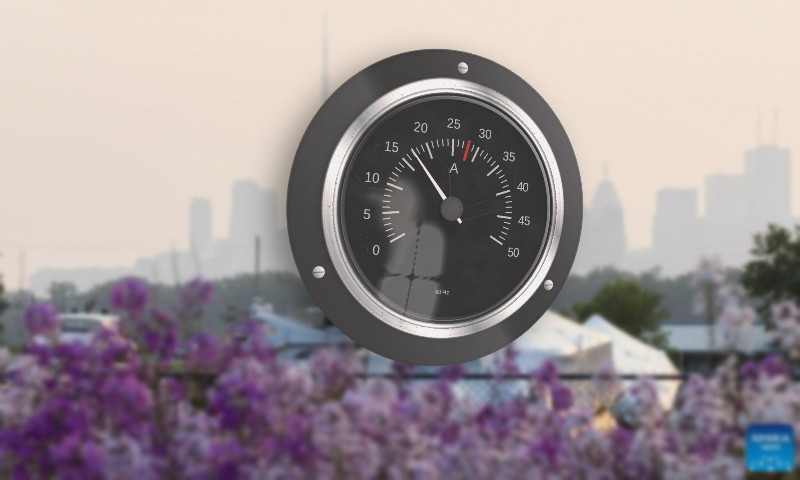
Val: 17 A
